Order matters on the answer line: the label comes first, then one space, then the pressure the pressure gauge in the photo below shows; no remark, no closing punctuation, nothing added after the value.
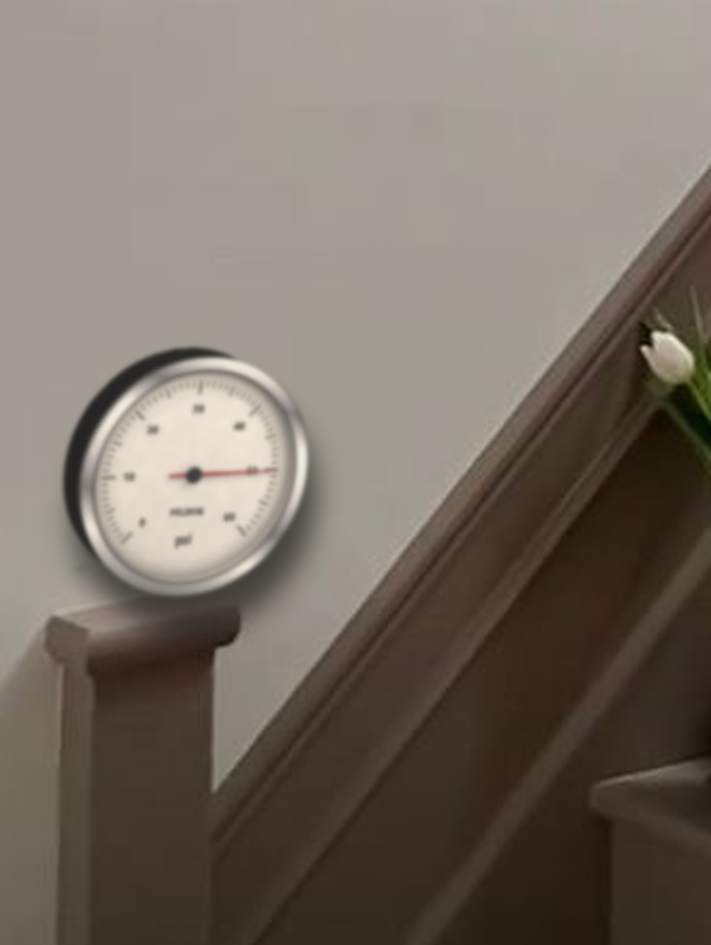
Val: 50 psi
